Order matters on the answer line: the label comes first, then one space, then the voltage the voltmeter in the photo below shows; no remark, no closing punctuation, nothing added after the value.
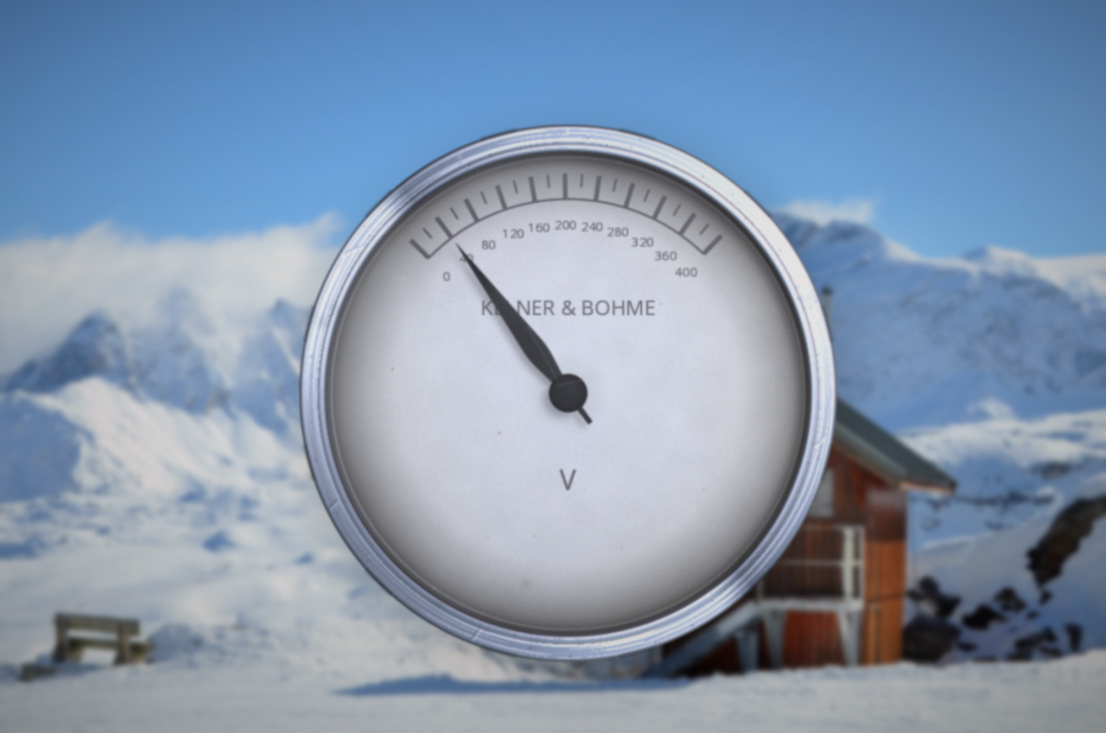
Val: 40 V
